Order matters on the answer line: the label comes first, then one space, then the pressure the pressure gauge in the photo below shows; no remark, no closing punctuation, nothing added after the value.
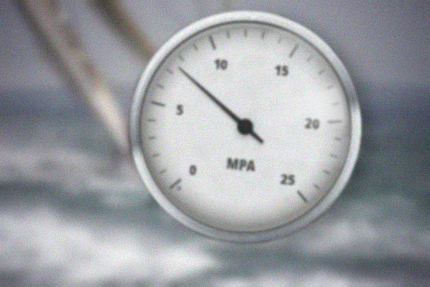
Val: 7.5 MPa
